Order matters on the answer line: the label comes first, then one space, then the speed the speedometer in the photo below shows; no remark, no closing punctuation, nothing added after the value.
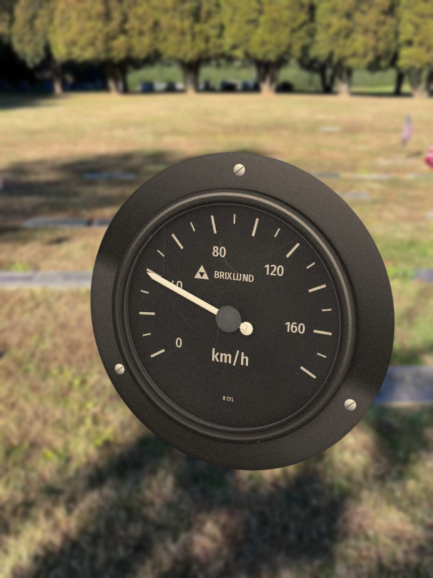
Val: 40 km/h
